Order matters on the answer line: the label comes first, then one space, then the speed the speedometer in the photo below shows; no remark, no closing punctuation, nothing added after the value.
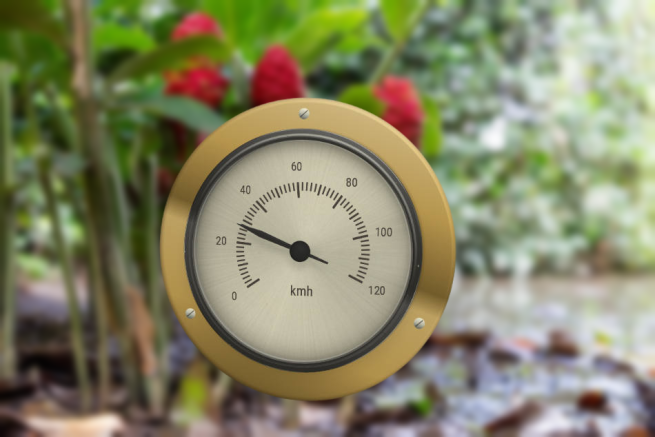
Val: 28 km/h
